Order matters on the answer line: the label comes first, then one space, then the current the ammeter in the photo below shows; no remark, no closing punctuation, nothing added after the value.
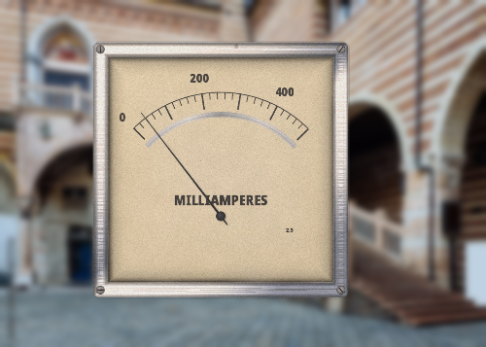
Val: 40 mA
